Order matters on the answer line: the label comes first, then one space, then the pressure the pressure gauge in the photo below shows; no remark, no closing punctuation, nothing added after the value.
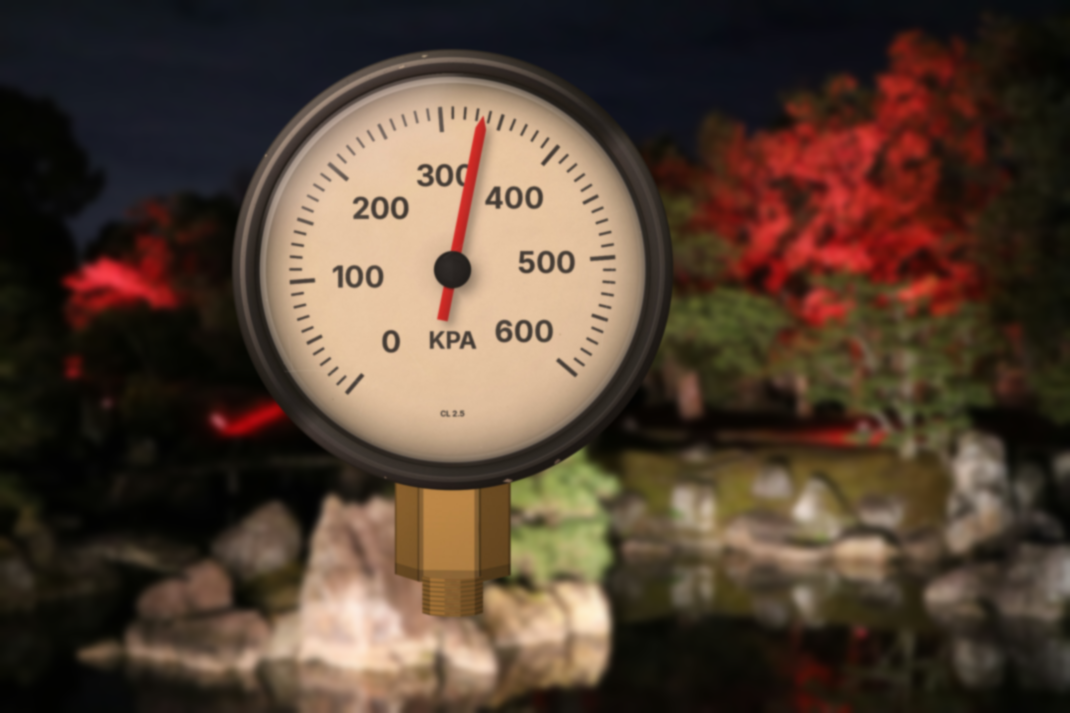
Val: 335 kPa
